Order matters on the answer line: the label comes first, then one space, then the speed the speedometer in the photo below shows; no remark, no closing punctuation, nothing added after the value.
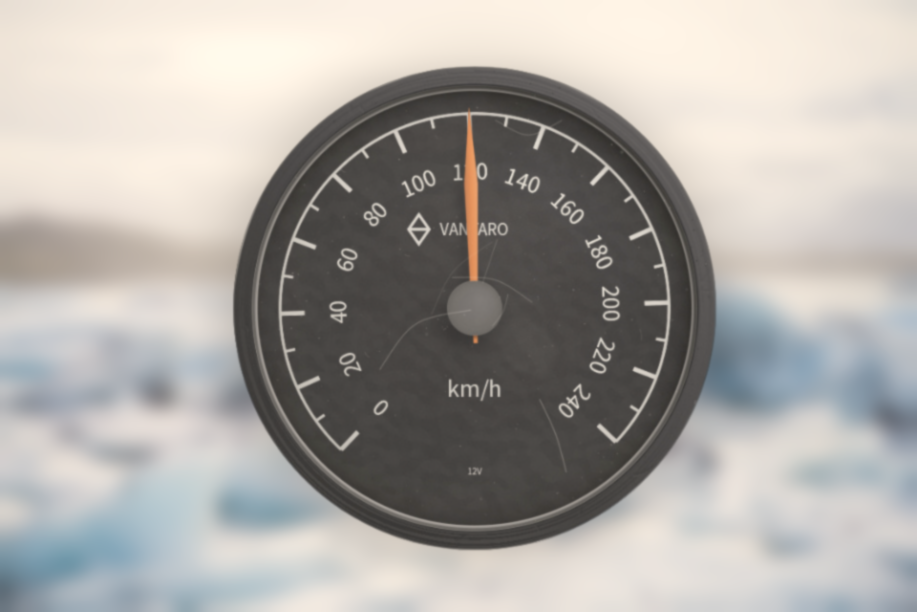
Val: 120 km/h
